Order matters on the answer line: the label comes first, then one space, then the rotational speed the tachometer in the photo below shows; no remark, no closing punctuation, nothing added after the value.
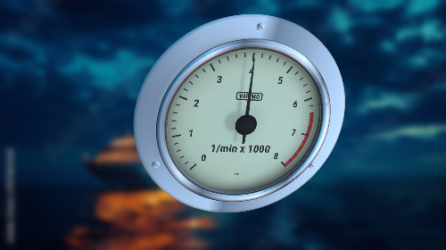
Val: 4000 rpm
